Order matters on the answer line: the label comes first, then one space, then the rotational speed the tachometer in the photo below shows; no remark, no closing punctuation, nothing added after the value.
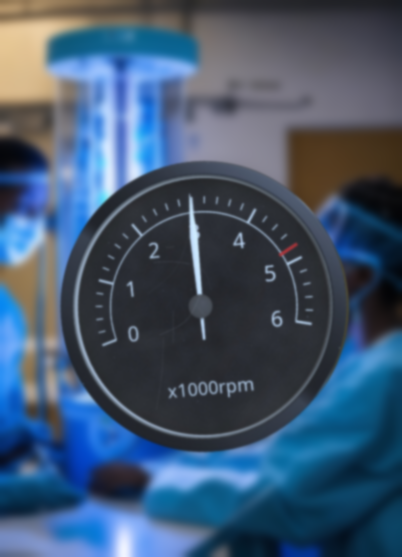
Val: 3000 rpm
